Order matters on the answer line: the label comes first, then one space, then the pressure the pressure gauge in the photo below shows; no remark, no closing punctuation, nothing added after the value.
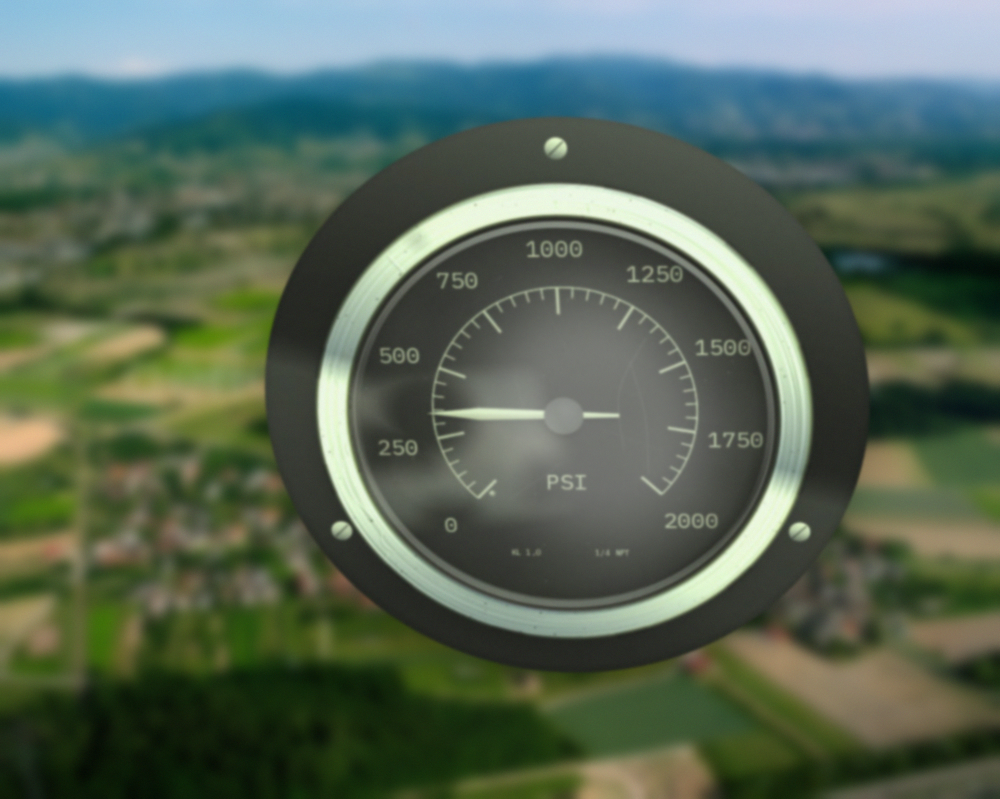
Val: 350 psi
